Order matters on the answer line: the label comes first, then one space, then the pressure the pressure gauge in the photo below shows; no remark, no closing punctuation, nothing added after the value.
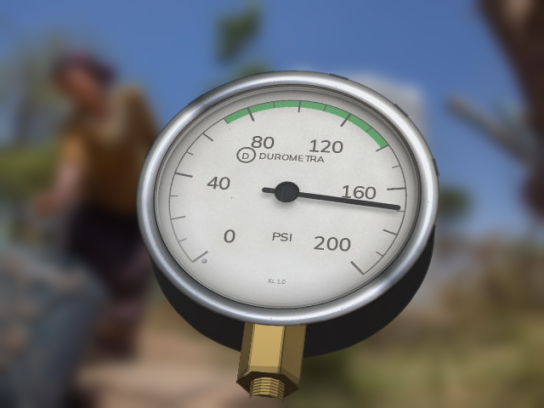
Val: 170 psi
